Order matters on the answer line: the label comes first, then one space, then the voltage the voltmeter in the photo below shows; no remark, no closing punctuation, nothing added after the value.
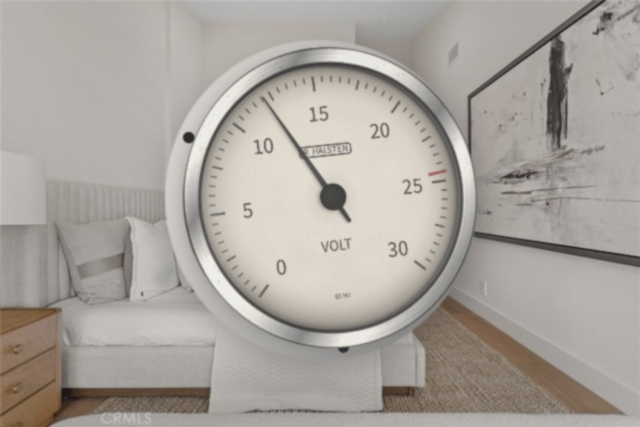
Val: 12 V
